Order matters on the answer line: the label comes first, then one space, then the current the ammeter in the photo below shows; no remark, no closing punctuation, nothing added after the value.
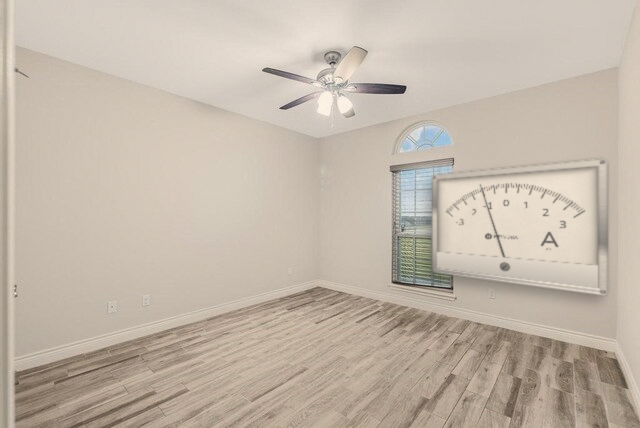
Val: -1 A
